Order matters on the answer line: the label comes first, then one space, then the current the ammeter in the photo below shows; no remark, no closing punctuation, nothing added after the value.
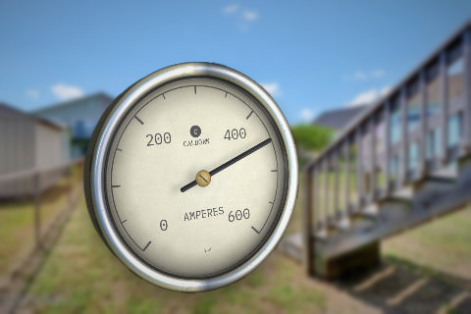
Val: 450 A
